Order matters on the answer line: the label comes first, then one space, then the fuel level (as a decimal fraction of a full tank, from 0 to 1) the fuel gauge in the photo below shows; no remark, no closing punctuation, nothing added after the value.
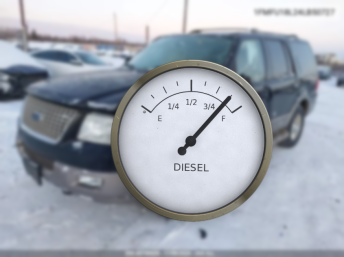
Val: 0.875
